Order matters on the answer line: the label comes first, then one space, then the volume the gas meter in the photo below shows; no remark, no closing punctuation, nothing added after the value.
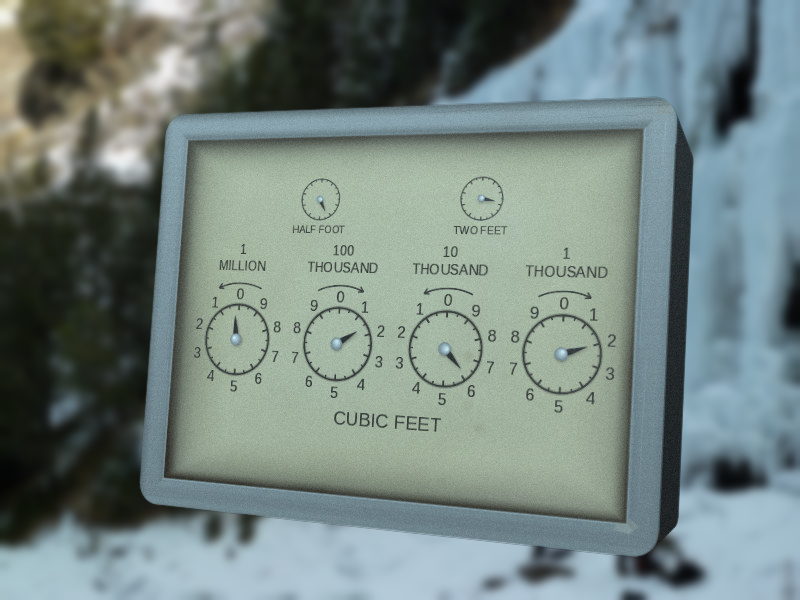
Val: 16200 ft³
